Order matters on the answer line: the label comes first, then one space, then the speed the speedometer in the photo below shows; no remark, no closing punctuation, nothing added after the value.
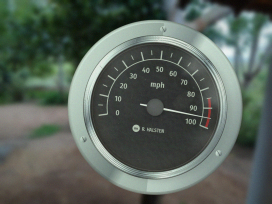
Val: 95 mph
